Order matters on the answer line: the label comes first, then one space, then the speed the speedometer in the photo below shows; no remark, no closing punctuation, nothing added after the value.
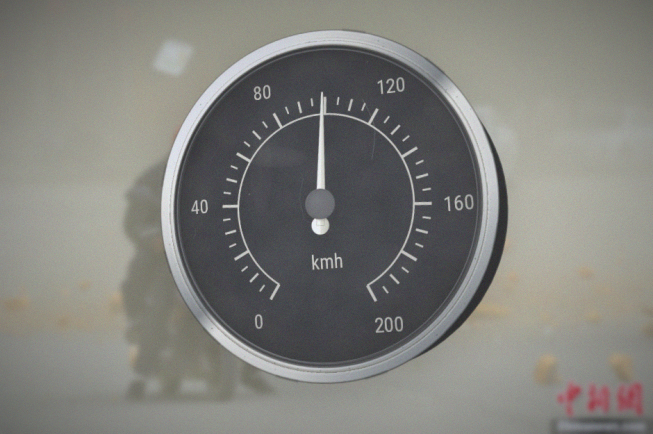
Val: 100 km/h
